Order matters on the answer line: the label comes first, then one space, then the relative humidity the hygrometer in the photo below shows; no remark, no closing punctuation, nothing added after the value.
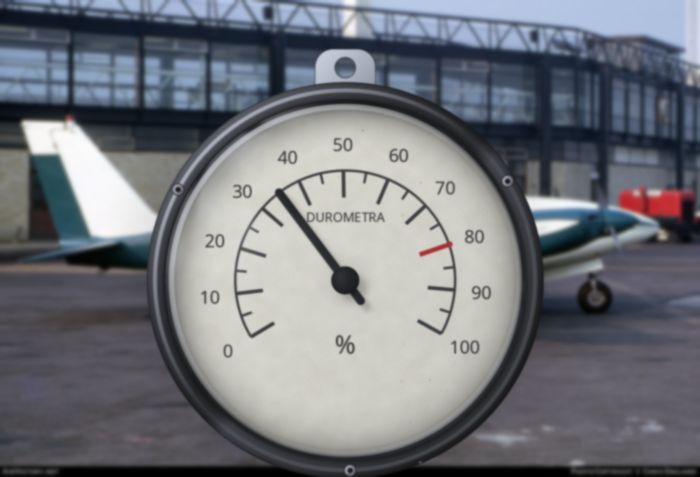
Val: 35 %
